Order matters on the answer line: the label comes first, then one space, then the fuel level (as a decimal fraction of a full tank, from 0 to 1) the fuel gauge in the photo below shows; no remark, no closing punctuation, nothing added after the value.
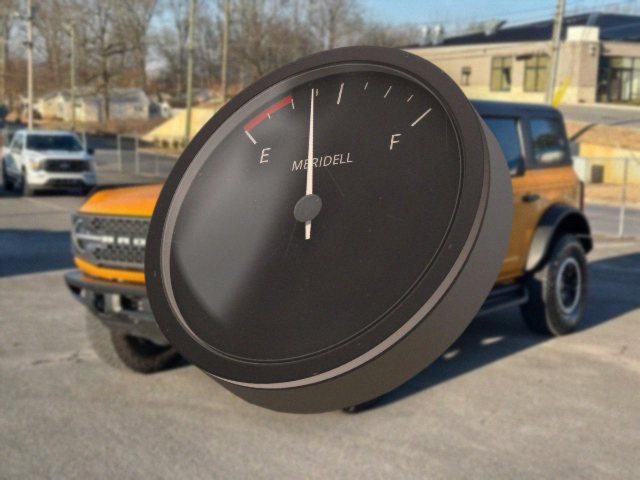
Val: 0.375
